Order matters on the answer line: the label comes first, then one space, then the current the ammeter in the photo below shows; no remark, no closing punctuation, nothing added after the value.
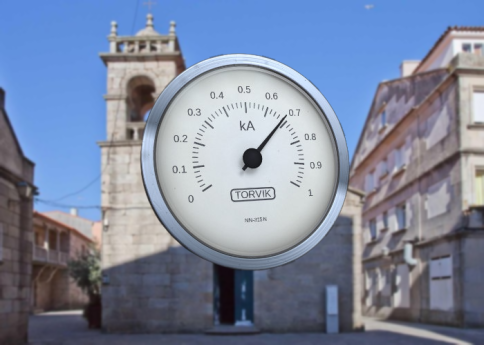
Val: 0.68 kA
